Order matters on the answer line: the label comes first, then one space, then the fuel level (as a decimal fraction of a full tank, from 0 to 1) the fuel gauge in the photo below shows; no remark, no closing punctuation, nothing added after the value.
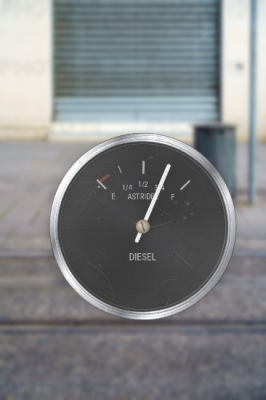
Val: 0.75
